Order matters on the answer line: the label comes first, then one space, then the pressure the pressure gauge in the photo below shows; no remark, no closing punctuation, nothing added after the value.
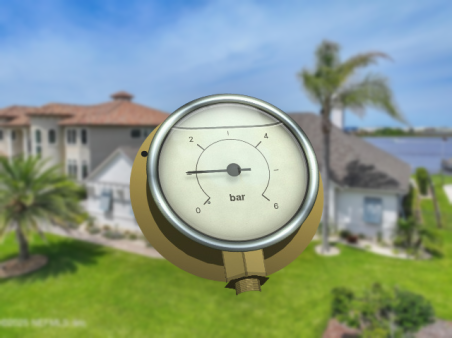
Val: 1 bar
